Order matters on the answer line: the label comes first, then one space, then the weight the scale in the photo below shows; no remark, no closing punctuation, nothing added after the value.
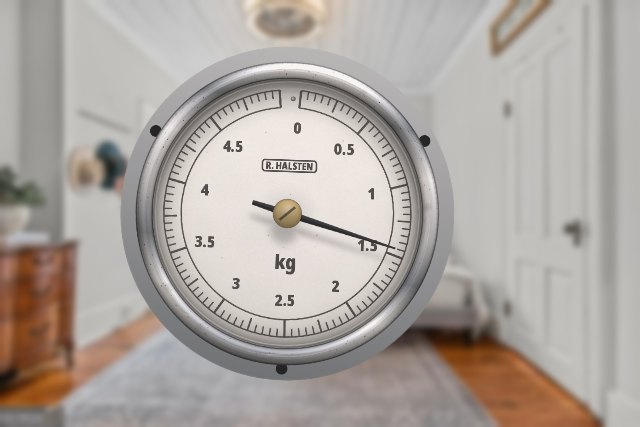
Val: 1.45 kg
